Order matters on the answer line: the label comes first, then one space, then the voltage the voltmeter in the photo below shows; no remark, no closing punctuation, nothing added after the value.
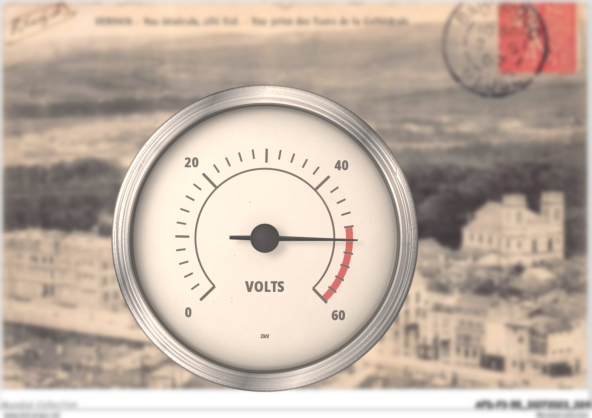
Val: 50 V
